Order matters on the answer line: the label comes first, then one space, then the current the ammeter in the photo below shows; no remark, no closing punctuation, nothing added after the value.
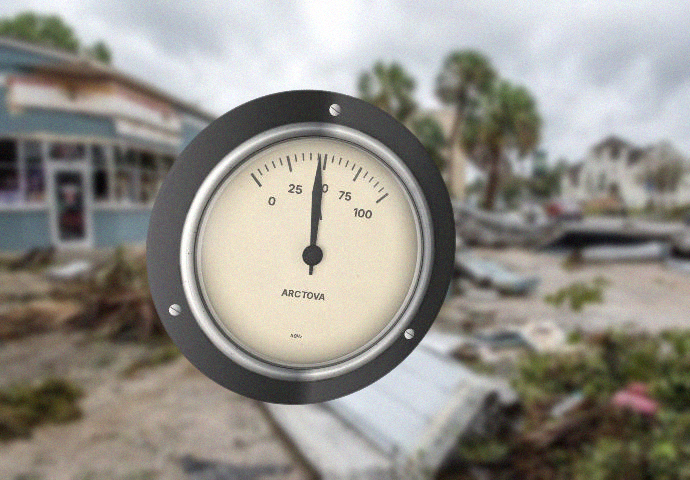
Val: 45 A
